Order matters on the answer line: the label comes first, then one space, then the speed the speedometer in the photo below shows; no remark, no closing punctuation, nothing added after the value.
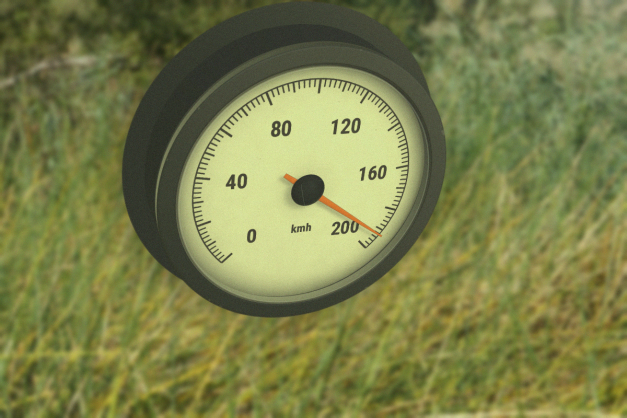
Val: 192 km/h
